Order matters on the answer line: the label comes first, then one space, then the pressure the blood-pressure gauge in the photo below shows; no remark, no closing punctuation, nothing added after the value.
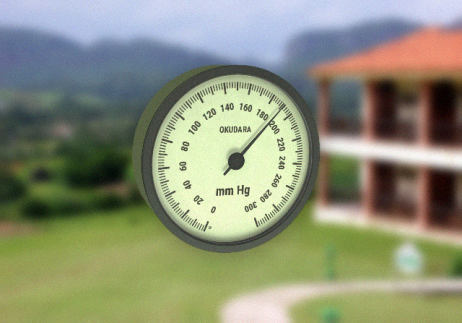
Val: 190 mmHg
